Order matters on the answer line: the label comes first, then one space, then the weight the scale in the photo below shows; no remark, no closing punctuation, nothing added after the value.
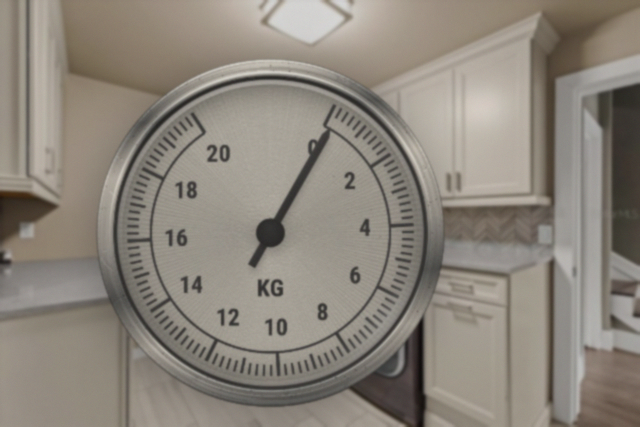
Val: 0.2 kg
